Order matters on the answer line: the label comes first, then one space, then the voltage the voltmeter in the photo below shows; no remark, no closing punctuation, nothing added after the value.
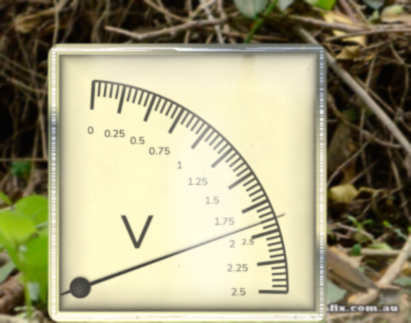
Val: 1.9 V
